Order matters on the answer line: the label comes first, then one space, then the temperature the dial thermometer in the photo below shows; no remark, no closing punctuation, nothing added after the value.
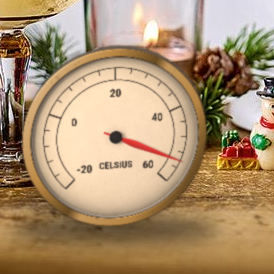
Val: 54 °C
